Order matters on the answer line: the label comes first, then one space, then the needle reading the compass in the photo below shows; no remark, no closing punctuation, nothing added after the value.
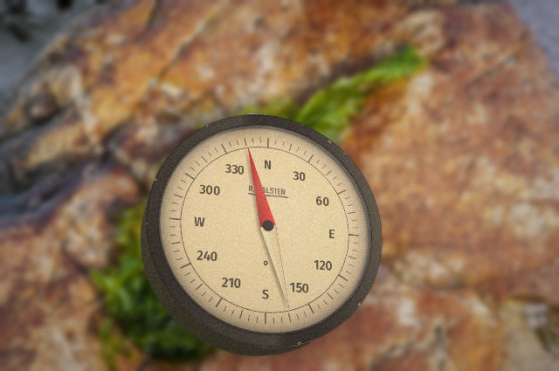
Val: 345 °
